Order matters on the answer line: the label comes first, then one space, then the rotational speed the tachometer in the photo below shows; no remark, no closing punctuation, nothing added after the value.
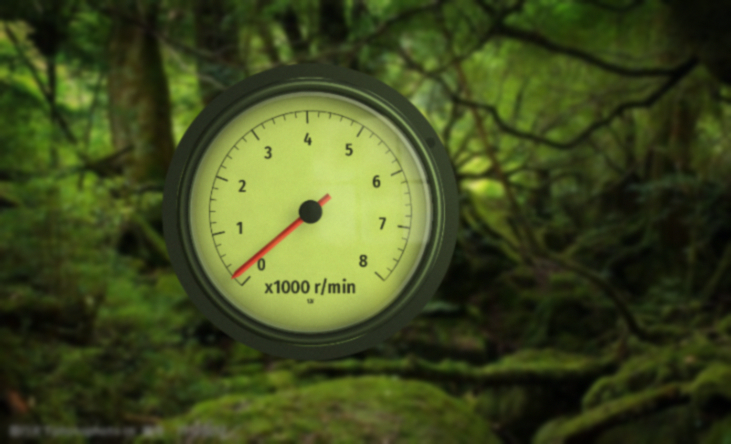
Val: 200 rpm
